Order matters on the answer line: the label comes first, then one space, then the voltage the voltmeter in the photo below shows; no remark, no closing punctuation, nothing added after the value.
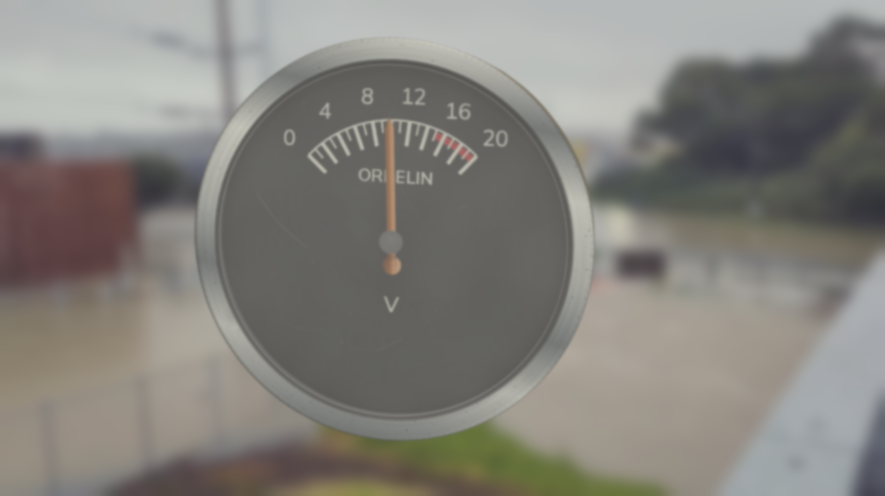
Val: 10 V
